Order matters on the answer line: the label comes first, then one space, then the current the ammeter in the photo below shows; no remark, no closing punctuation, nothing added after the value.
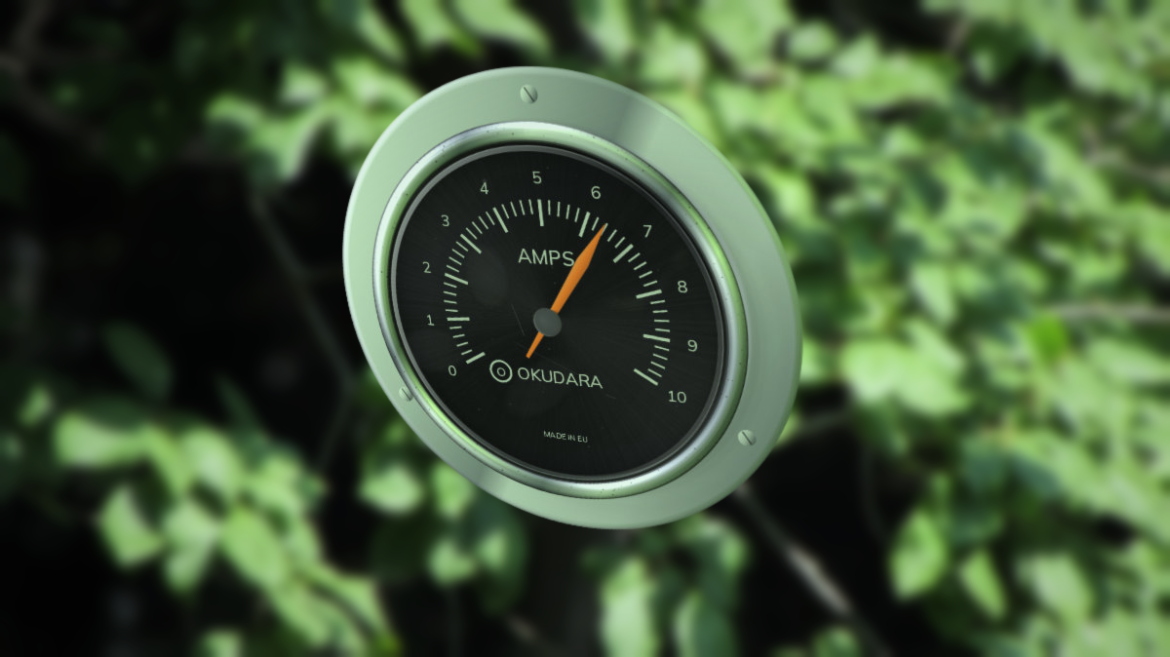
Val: 6.4 A
